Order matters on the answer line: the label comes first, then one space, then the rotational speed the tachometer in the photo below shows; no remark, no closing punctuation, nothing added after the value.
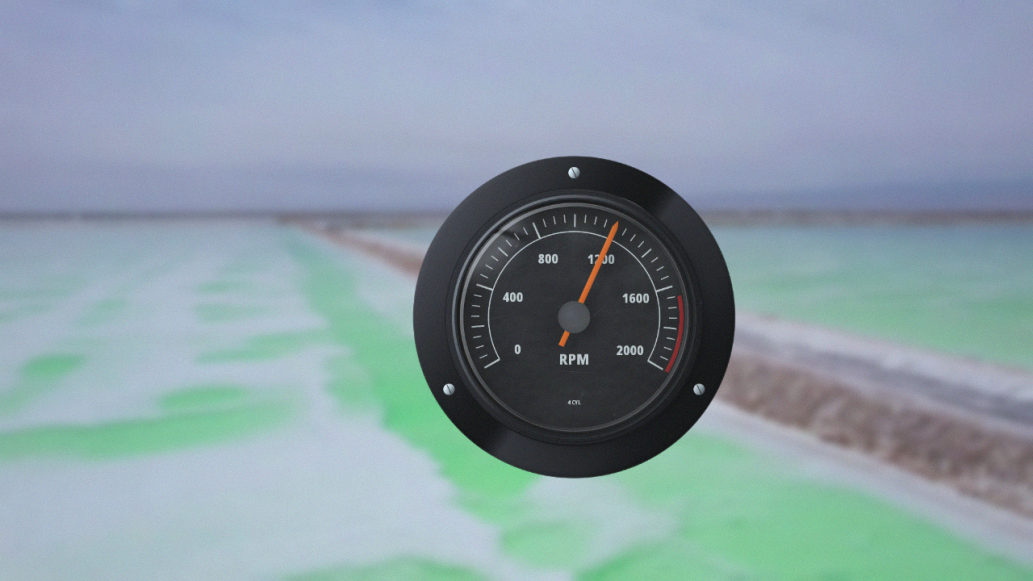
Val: 1200 rpm
